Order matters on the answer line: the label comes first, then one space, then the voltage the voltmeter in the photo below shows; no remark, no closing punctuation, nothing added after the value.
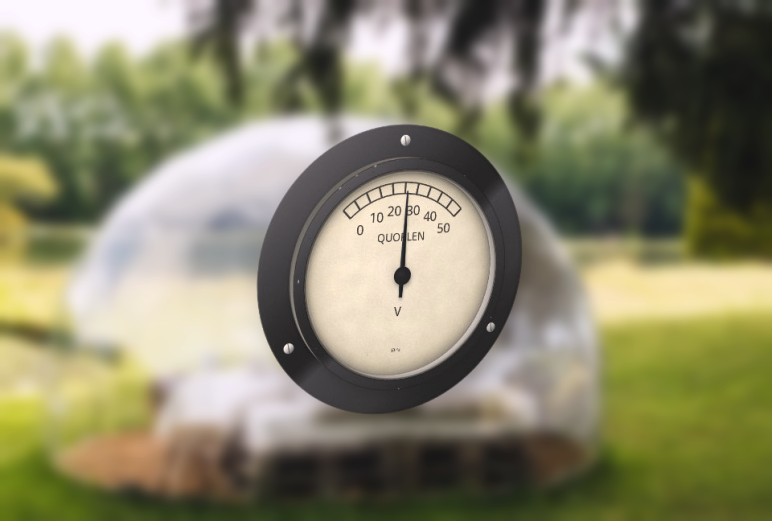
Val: 25 V
